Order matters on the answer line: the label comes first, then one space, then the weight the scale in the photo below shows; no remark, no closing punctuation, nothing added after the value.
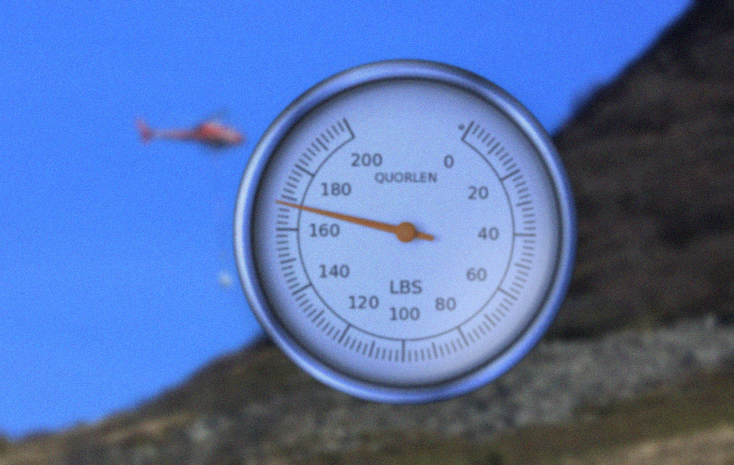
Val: 168 lb
